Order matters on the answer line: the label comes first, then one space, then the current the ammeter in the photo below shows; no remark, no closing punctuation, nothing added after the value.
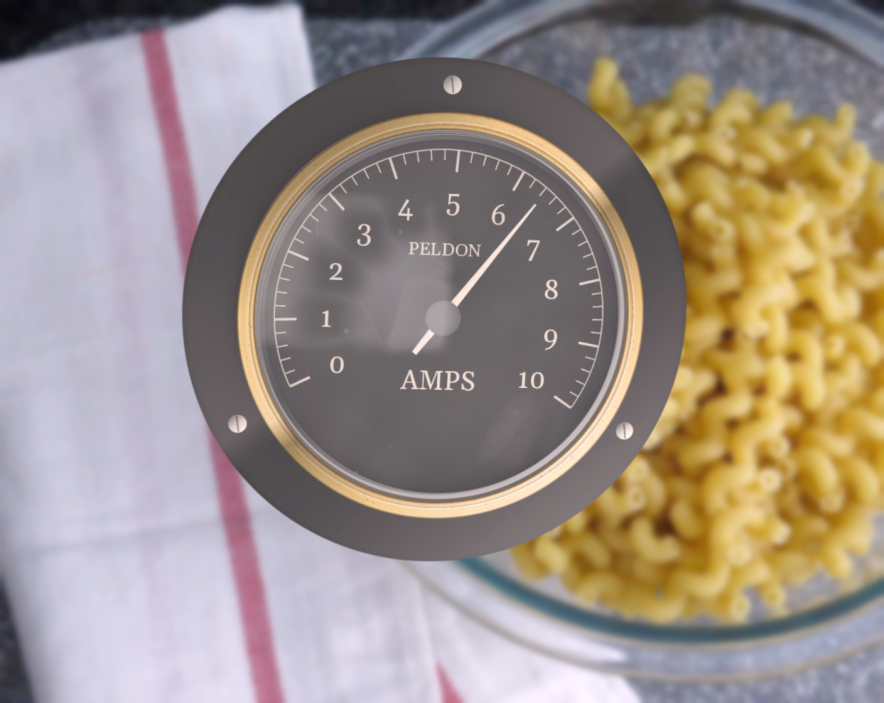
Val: 6.4 A
